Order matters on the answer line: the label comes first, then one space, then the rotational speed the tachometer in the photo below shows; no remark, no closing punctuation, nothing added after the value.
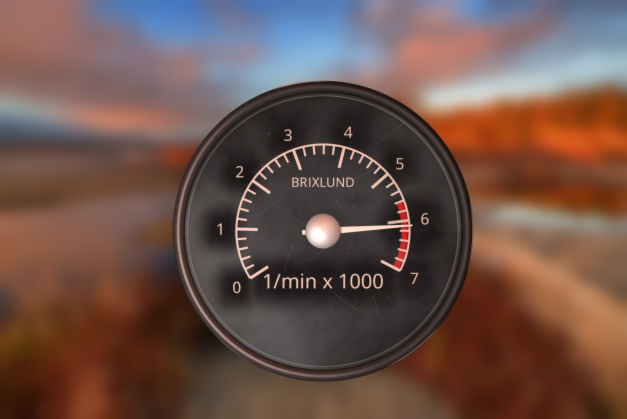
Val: 6100 rpm
